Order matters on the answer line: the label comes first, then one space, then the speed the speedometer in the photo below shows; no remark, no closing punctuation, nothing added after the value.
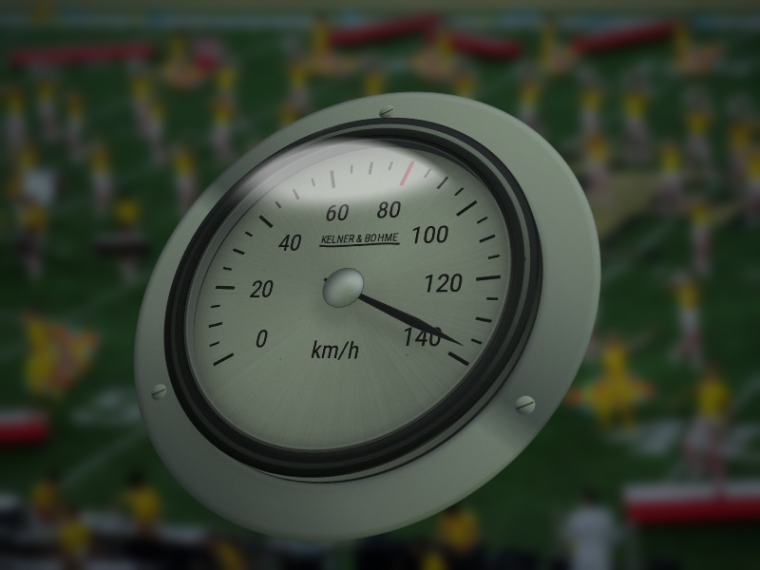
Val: 137.5 km/h
